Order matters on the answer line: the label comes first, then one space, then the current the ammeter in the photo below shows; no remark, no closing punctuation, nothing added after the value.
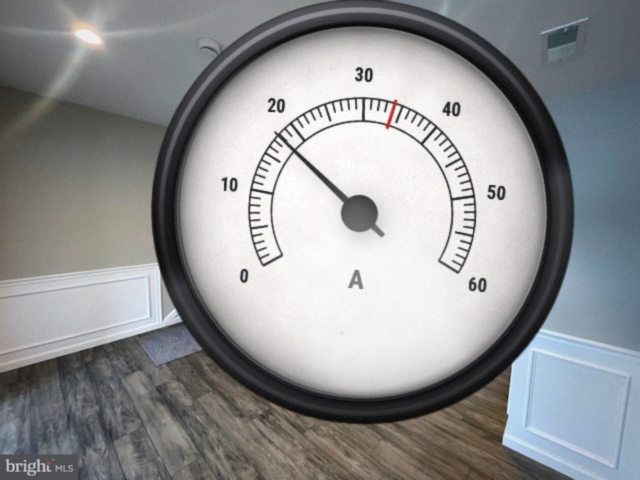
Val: 18 A
